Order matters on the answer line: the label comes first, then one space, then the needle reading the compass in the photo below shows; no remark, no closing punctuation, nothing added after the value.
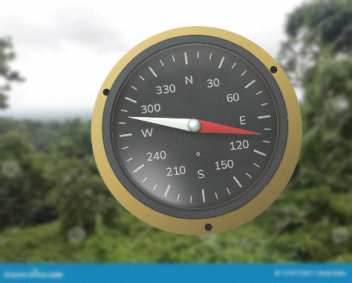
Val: 105 °
